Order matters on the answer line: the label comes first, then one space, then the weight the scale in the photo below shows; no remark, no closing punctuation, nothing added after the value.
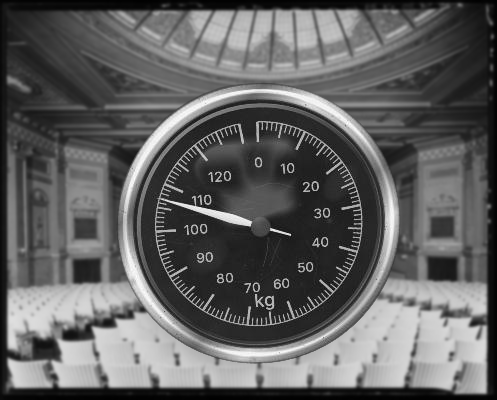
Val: 107 kg
